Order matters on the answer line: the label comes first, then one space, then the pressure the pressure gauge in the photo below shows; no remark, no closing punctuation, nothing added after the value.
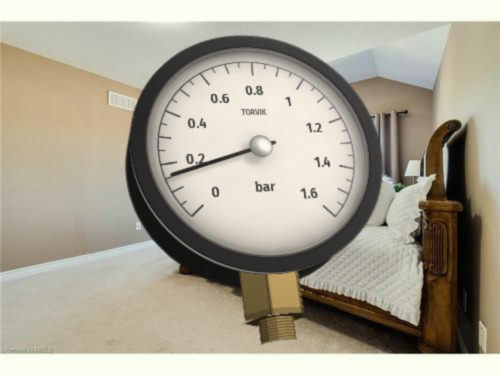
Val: 0.15 bar
